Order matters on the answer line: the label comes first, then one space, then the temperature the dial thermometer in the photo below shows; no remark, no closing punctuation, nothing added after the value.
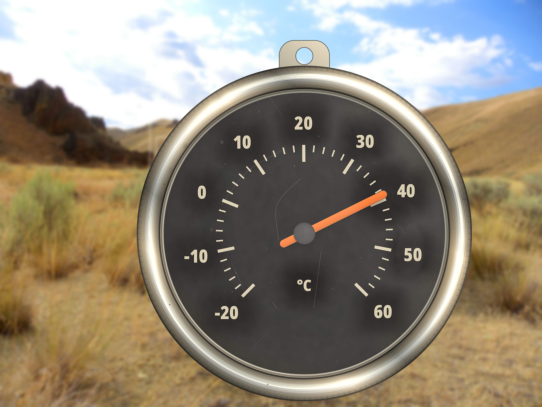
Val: 39 °C
